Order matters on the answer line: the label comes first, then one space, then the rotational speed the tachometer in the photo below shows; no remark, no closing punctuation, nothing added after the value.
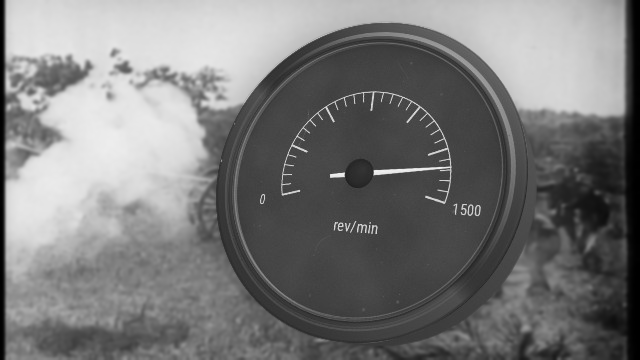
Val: 1350 rpm
